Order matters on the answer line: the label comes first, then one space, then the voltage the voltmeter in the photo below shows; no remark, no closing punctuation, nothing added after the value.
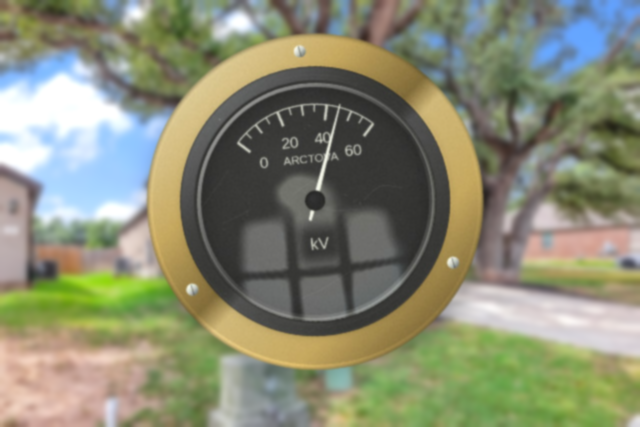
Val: 45 kV
